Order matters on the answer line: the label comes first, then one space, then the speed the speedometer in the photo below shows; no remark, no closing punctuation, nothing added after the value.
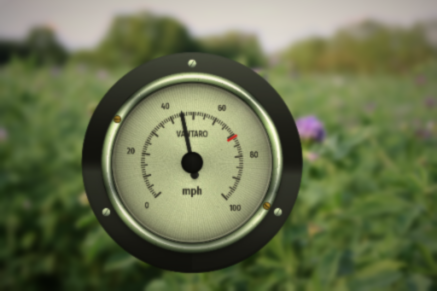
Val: 45 mph
